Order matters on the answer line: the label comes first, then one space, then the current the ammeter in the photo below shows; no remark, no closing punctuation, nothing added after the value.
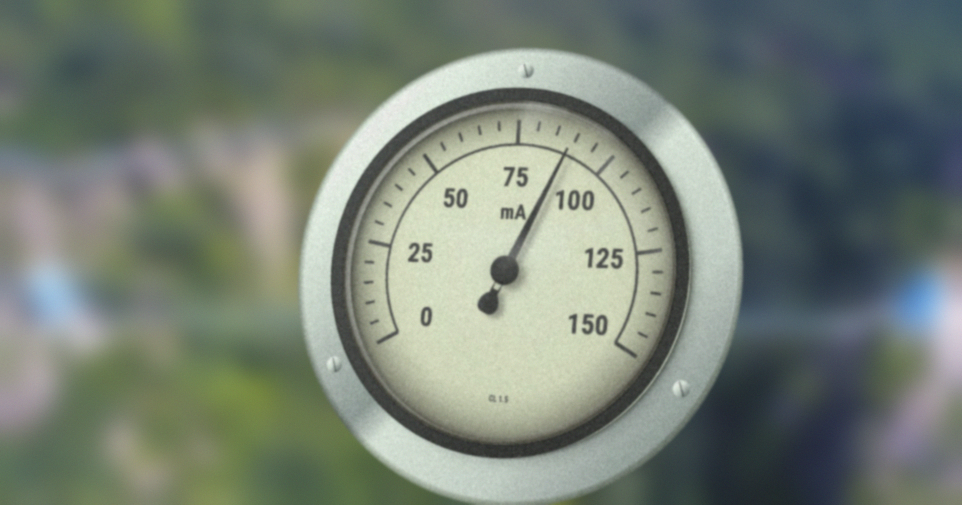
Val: 90 mA
